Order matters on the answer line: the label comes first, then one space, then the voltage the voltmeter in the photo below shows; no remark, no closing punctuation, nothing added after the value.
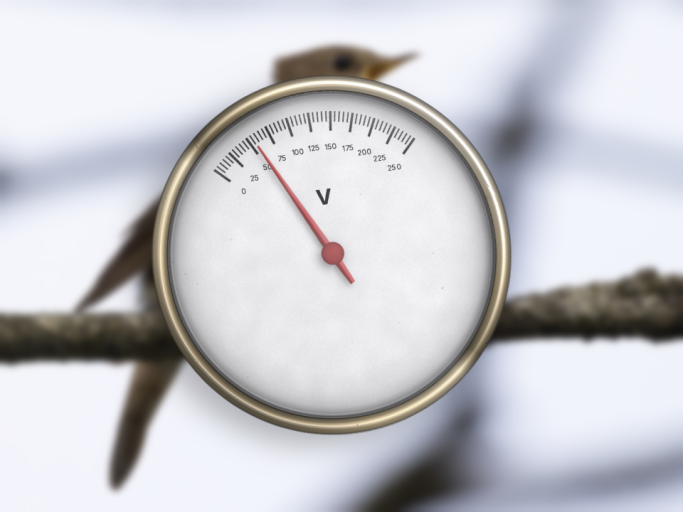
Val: 55 V
